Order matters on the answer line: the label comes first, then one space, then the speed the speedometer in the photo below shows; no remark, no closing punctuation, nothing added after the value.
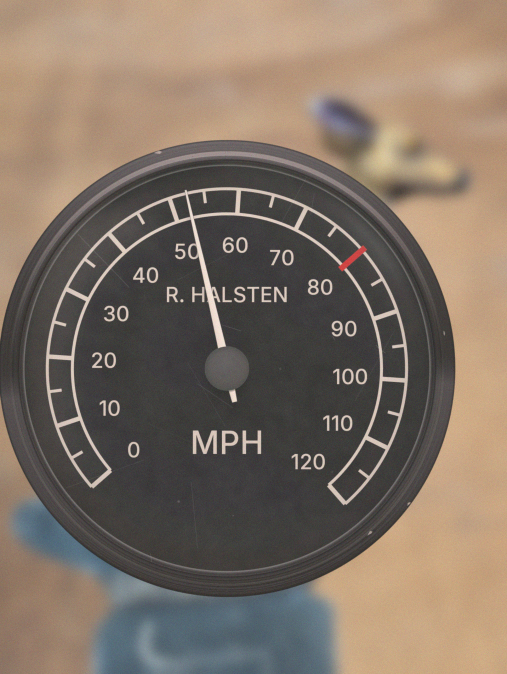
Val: 52.5 mph
